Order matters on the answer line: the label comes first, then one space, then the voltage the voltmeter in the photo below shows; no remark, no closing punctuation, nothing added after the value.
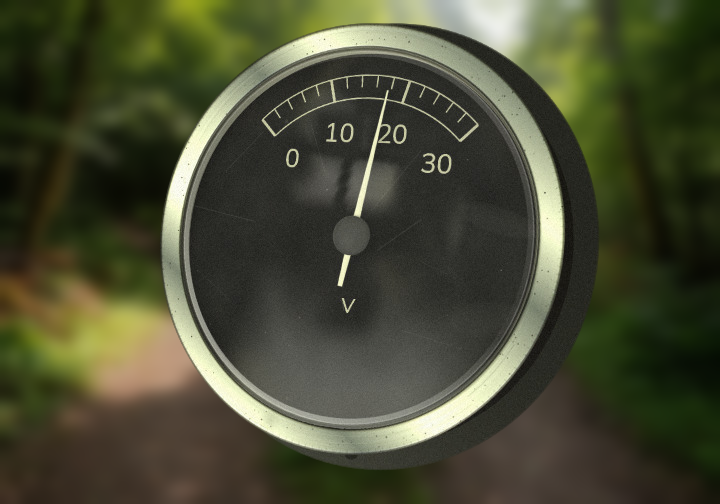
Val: 18 V
